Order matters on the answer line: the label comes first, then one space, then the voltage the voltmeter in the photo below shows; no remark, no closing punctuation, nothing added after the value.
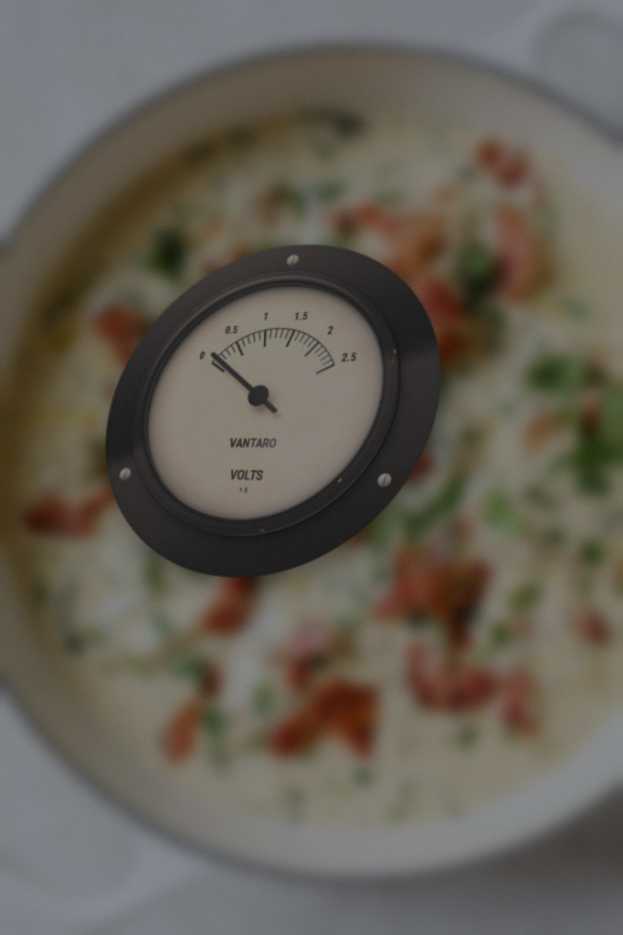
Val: 0.1 V
